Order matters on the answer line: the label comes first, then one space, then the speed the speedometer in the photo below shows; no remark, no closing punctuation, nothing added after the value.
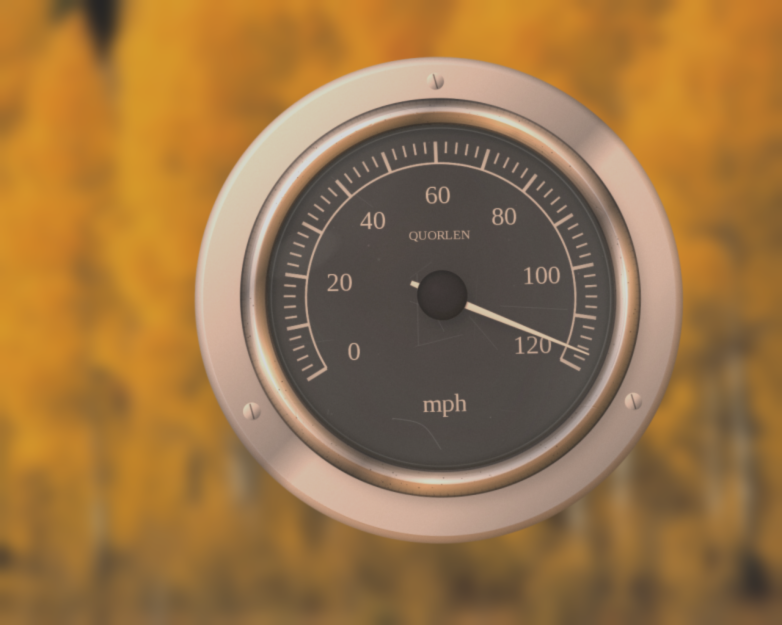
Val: 117 mph
